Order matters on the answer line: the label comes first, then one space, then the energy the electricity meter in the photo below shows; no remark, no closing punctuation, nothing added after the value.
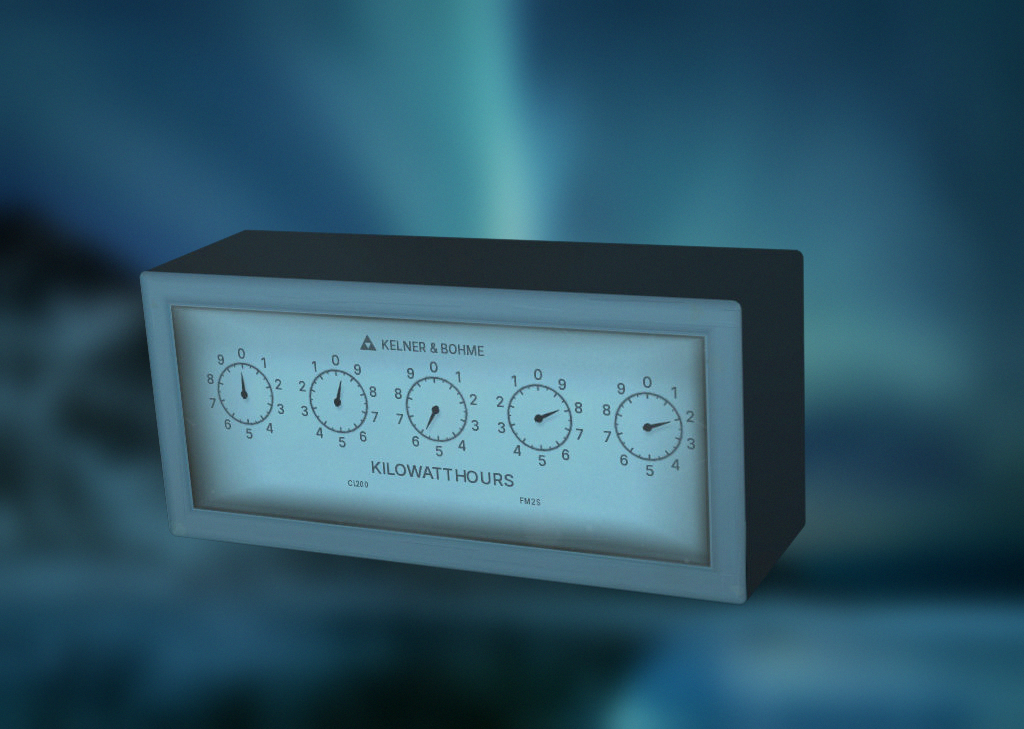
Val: 99582 kWh
